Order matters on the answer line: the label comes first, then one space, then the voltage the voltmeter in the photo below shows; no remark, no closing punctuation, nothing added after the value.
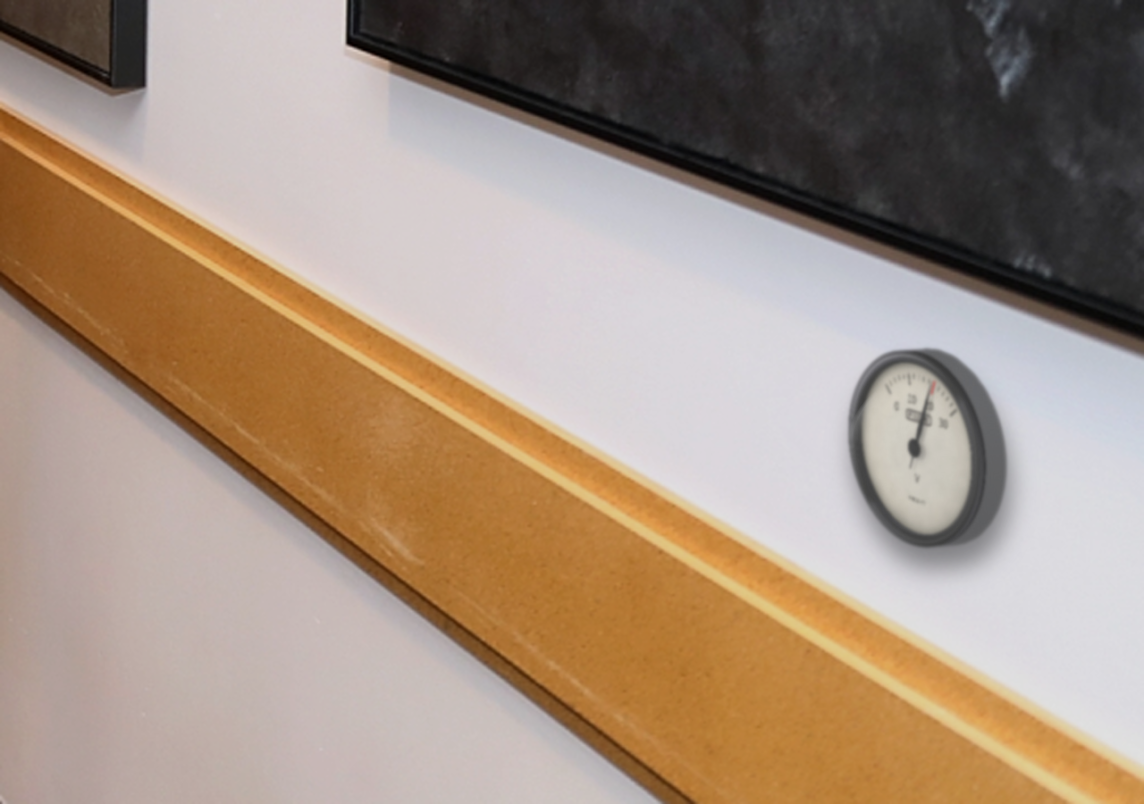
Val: 20 V
